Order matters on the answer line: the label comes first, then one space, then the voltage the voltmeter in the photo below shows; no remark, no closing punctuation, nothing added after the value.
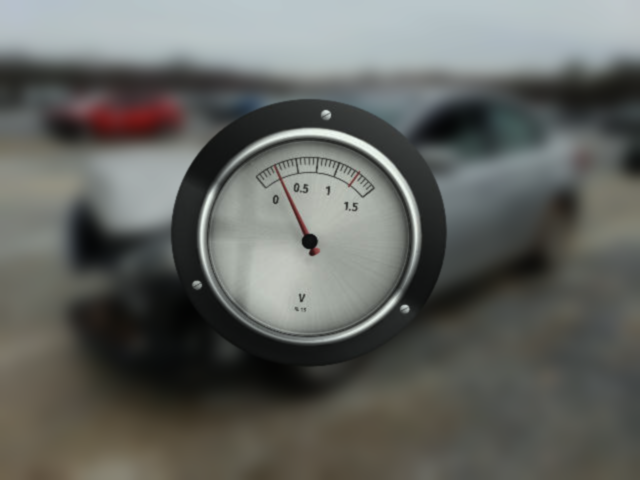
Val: 0.25 V
